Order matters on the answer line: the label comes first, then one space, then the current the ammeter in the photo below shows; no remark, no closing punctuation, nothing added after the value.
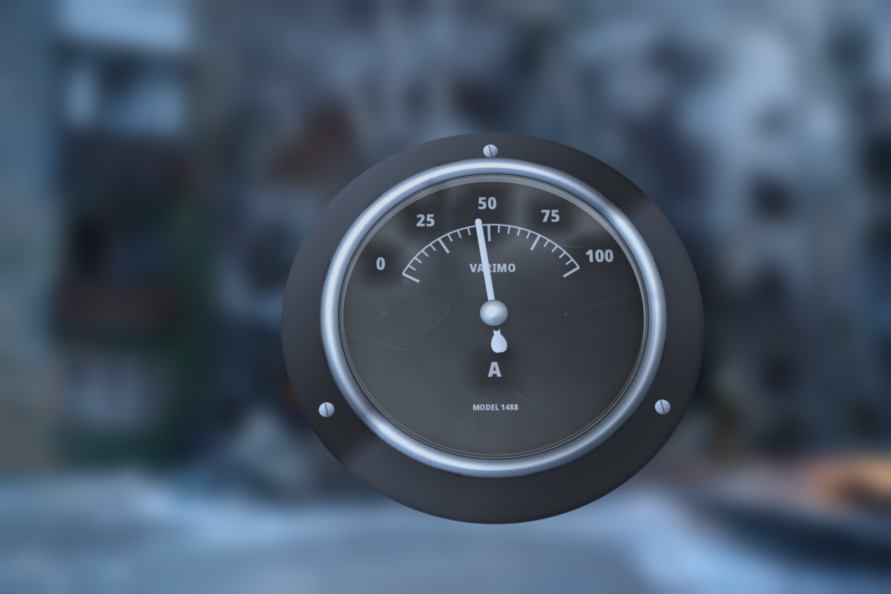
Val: 45 A
